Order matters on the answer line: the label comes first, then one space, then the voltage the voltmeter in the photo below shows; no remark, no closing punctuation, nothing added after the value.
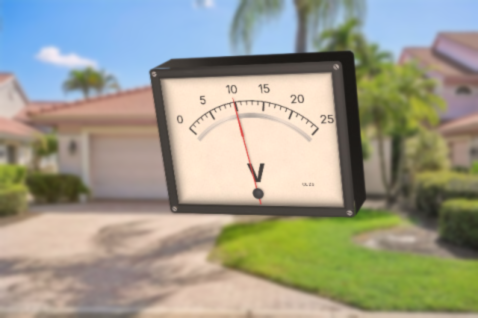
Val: 10 V
